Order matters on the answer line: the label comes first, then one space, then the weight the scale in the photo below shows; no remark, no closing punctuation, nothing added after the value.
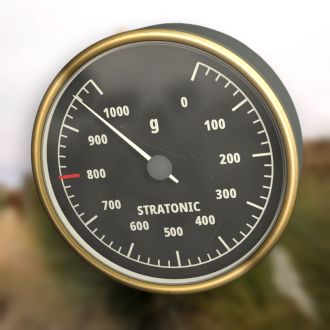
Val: 960 g
